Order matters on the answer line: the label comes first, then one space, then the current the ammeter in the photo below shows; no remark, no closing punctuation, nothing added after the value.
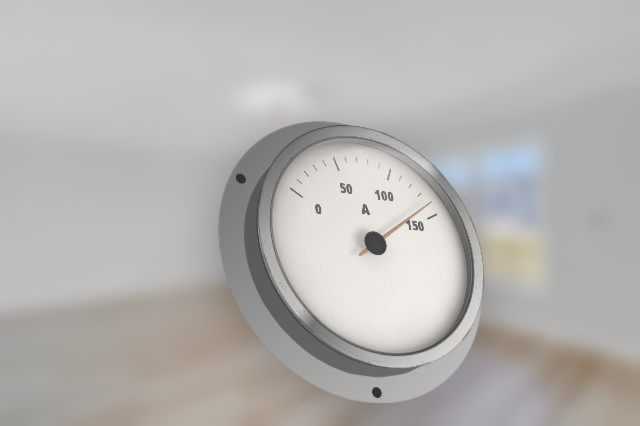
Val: 140 A
